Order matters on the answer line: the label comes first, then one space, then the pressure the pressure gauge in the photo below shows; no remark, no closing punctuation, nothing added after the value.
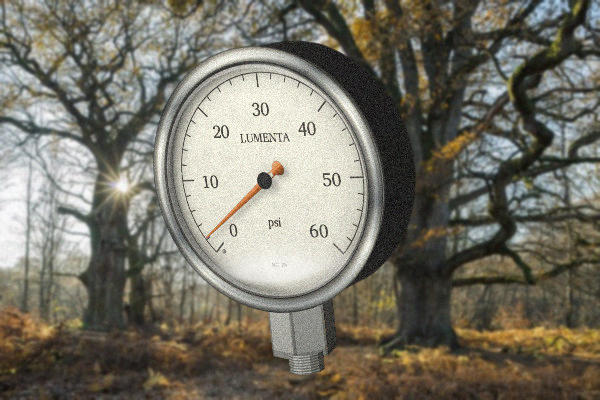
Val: 2 psi
